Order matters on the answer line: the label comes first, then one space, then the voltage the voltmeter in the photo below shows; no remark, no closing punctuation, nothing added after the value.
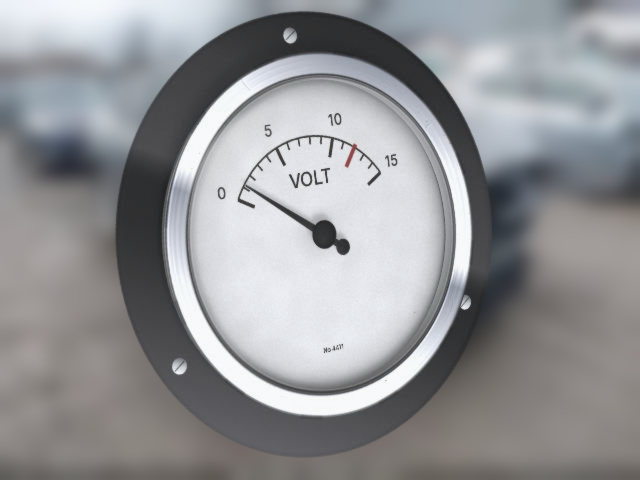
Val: 1 V
